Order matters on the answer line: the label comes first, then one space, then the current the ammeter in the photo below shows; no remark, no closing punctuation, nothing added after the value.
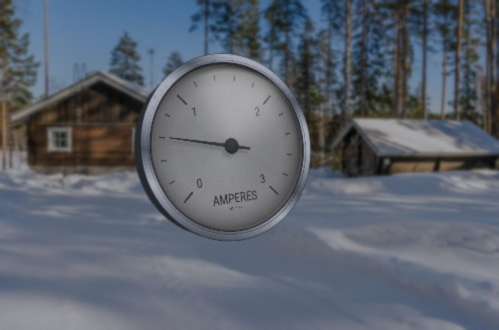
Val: 0.6 A
